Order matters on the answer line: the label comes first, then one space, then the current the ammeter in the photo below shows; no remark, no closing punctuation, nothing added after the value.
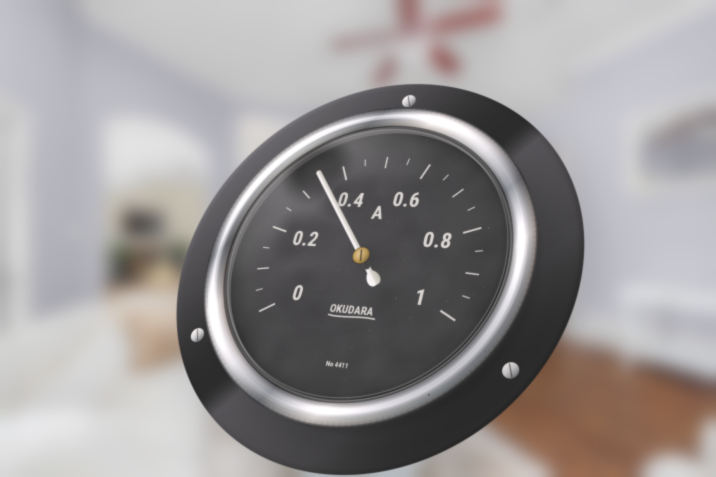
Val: 0.35 A
